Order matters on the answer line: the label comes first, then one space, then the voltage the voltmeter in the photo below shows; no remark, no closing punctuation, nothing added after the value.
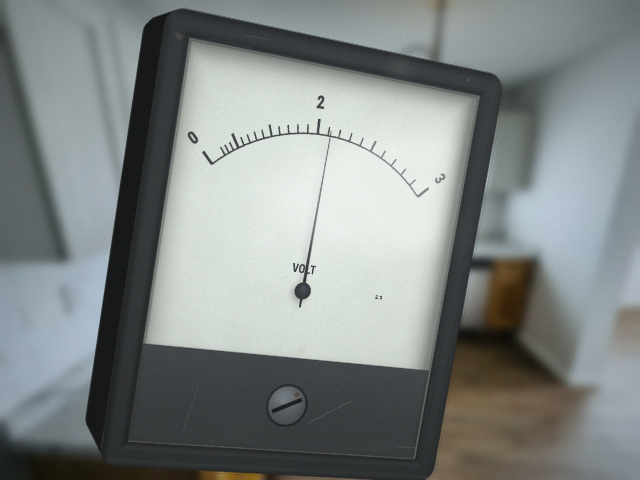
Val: 2.1 V
